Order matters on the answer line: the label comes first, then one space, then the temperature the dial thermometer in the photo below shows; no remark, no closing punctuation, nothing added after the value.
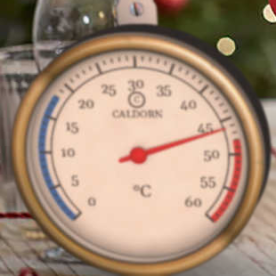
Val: 46 °C
